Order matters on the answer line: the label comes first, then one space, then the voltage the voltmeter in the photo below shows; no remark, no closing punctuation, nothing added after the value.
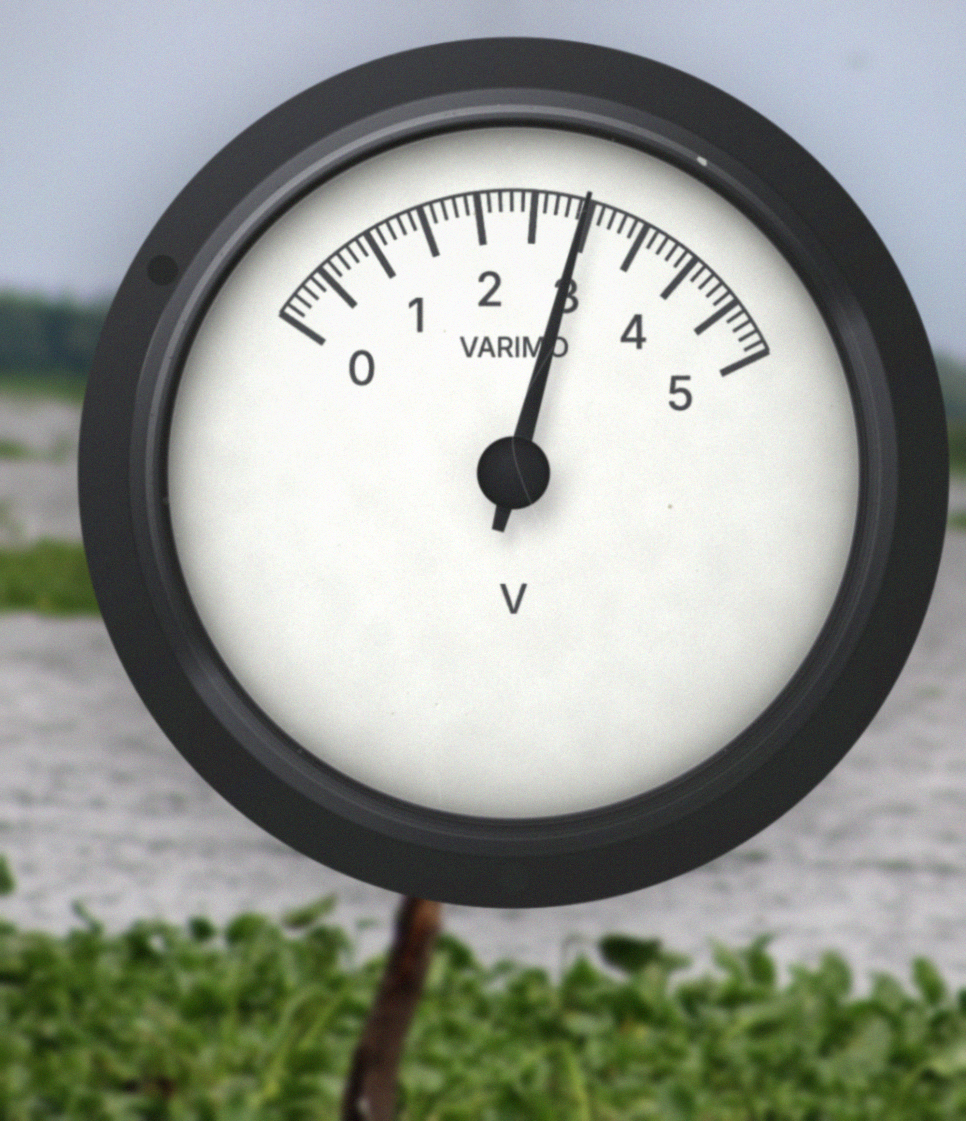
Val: 2.95 V
